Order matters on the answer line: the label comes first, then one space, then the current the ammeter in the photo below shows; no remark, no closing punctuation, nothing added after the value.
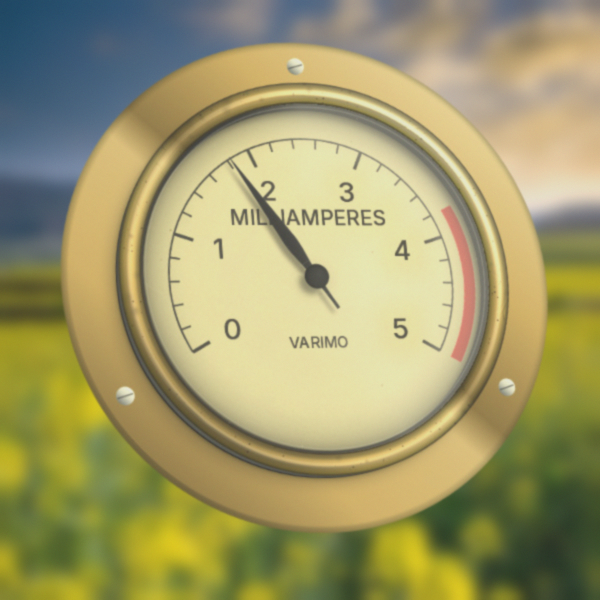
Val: 1.8 mA
